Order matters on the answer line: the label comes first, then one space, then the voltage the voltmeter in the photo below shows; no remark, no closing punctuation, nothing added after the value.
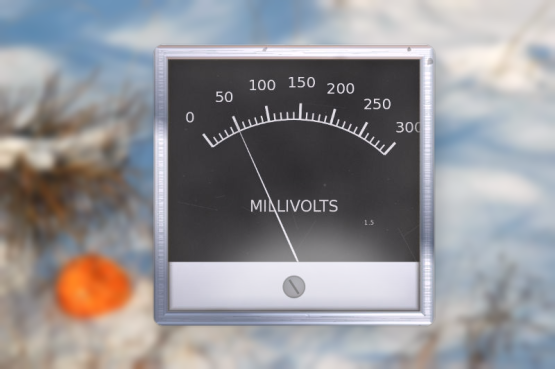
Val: 50 mV
